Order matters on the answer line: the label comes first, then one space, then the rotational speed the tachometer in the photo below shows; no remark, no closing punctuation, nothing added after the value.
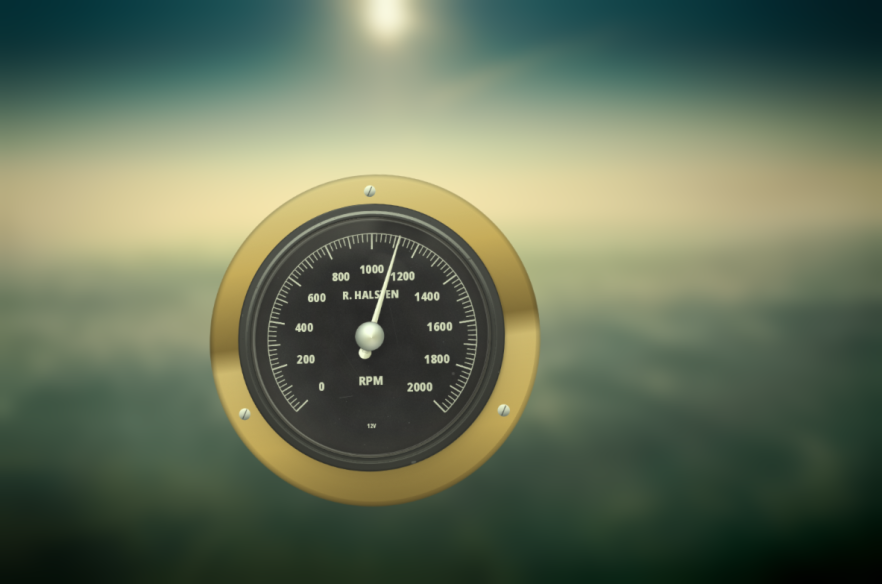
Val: 1120 rpm
